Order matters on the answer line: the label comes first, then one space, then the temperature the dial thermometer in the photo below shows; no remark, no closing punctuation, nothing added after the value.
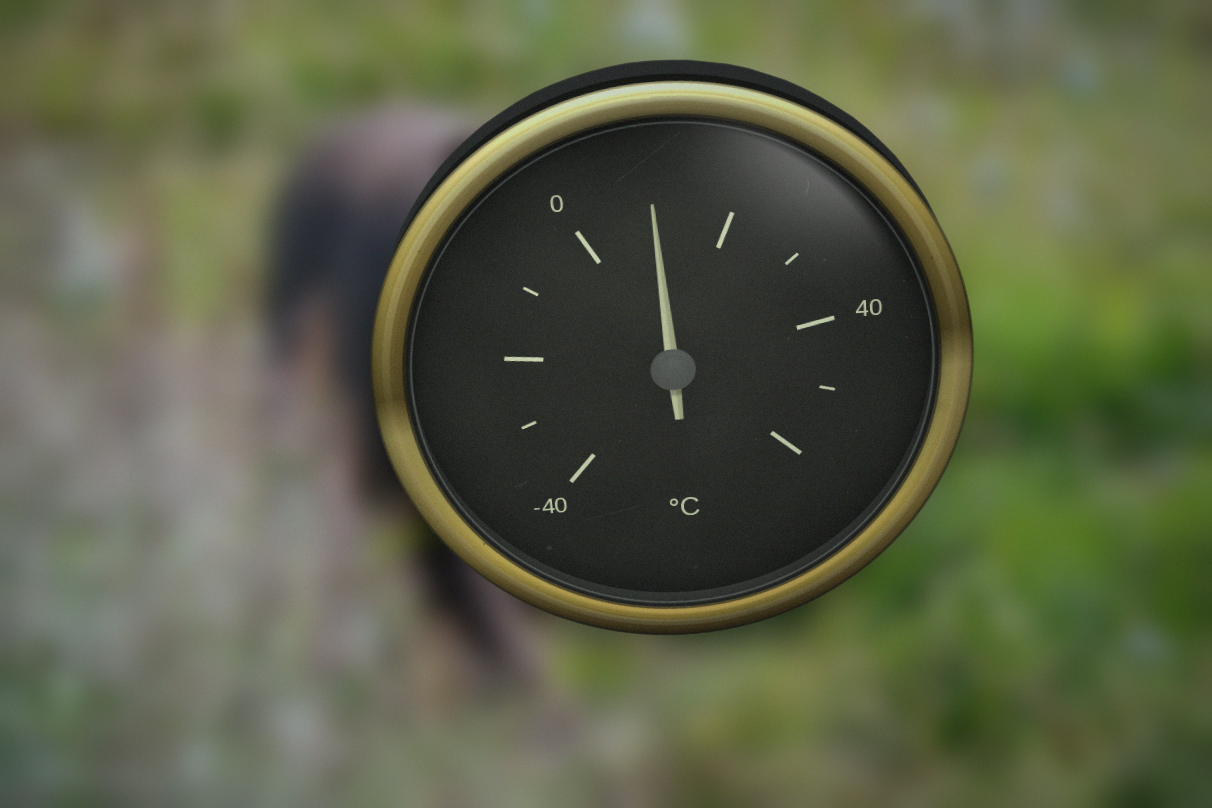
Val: 10 °C
